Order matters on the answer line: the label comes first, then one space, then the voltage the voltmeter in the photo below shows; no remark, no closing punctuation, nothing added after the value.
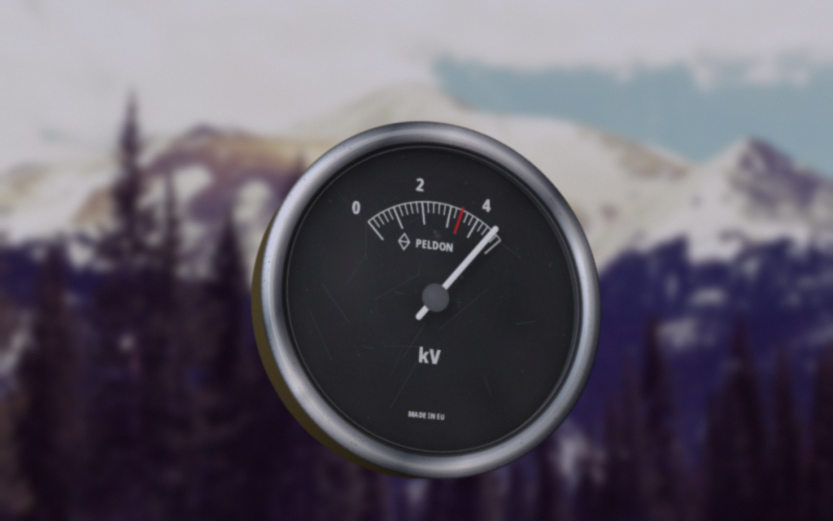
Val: 4.6 kV
